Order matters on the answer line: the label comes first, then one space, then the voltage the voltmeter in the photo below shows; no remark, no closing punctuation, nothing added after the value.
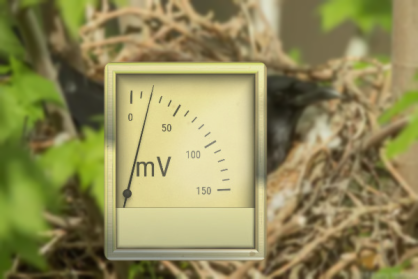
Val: 20 mV
